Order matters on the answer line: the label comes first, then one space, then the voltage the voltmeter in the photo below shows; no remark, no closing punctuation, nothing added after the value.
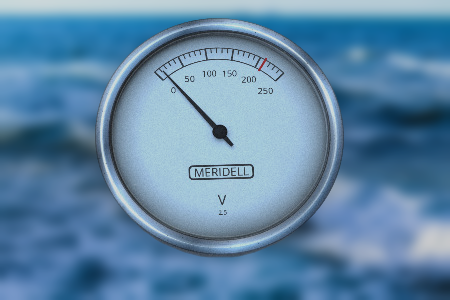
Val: 10 V
